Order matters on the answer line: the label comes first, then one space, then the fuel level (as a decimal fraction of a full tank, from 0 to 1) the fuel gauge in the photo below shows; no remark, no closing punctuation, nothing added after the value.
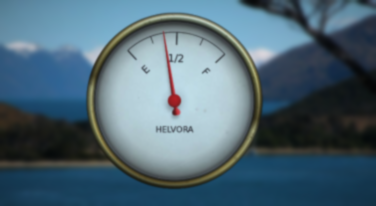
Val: 0.375
